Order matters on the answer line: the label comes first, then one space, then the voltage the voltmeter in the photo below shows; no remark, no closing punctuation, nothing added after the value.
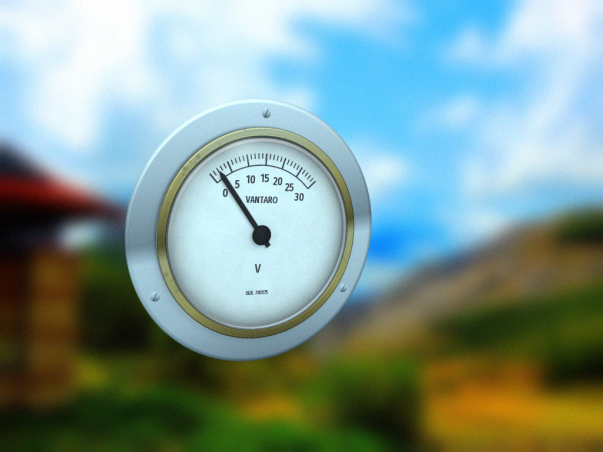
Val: 2 V
